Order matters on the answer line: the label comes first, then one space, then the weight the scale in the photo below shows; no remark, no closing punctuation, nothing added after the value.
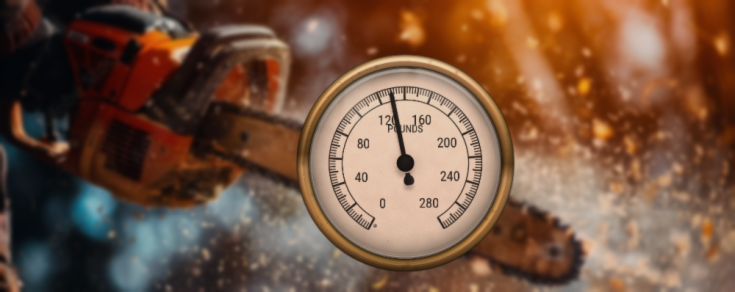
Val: 130 lb
